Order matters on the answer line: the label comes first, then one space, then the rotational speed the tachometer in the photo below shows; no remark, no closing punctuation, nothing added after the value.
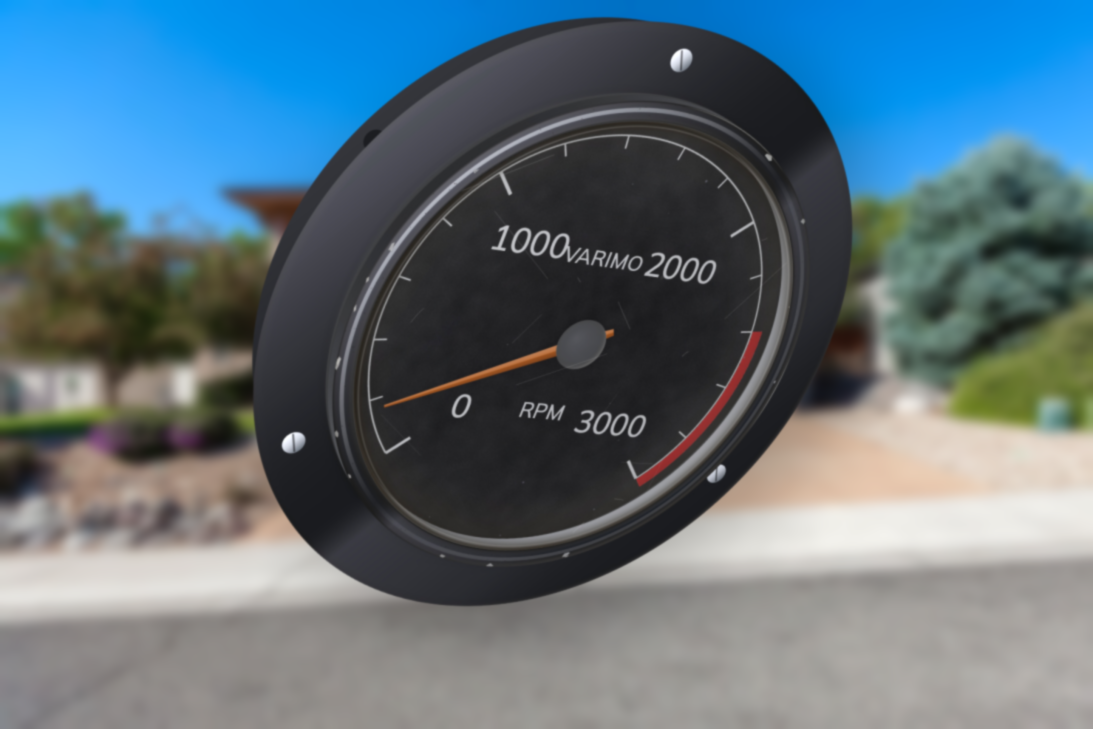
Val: 200 rpm
